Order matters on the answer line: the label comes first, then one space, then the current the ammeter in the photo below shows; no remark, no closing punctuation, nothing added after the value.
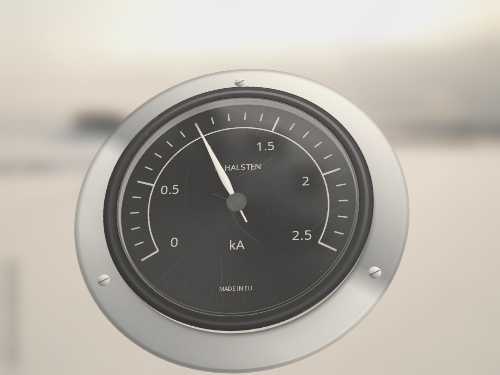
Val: 1 kA
